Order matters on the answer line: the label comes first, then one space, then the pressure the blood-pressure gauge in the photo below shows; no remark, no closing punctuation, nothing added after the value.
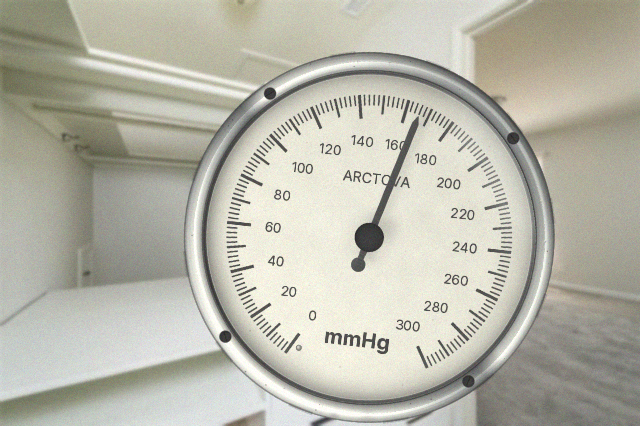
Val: 166 mmHg
